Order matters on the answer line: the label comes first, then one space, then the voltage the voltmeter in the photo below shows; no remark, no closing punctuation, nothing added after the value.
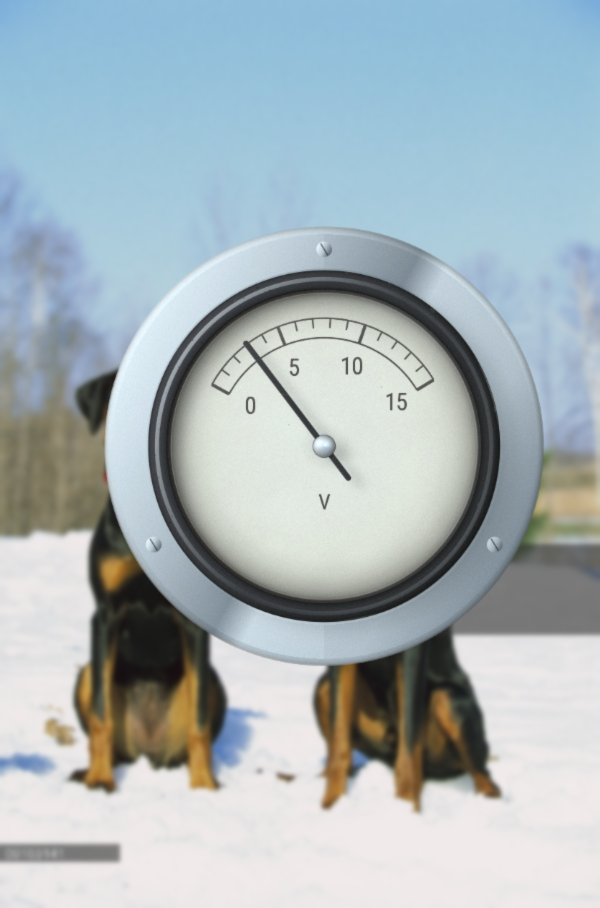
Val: 3 V
